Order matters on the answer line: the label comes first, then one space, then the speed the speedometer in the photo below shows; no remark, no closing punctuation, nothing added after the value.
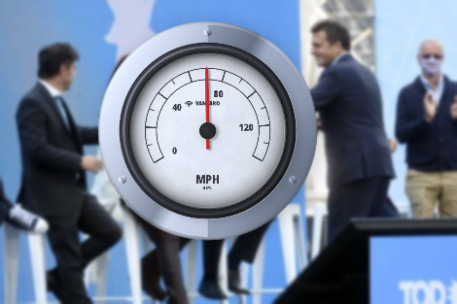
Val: 70 mph
